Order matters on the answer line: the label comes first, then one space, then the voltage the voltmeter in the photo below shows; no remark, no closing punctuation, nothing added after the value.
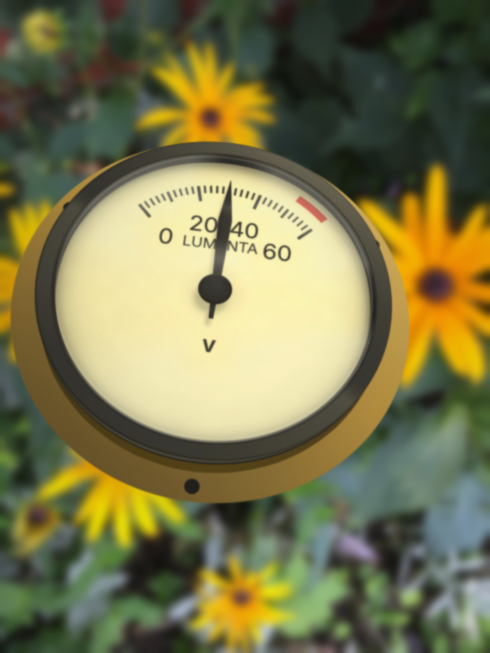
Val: 30 V
